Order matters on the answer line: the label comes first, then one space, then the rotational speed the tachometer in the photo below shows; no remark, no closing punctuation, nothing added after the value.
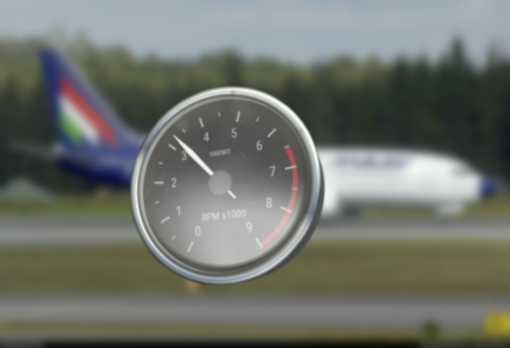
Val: 3250 rpm
